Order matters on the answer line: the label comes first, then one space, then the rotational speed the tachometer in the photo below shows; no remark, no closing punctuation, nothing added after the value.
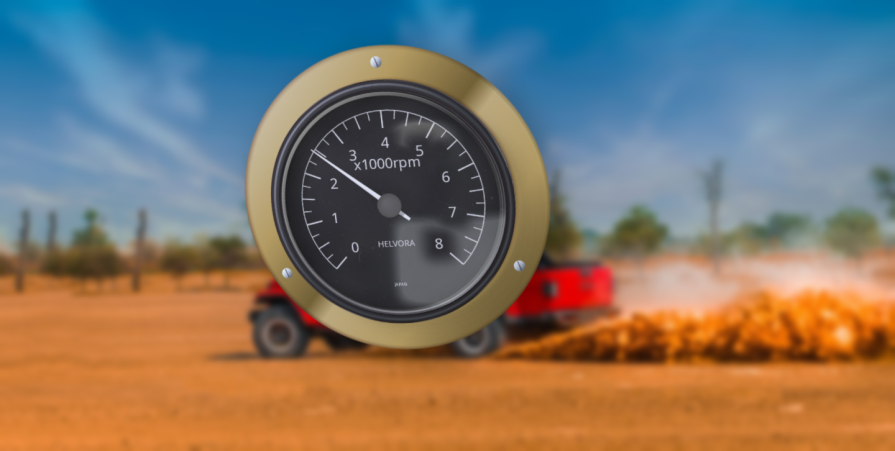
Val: 2500 rpm
